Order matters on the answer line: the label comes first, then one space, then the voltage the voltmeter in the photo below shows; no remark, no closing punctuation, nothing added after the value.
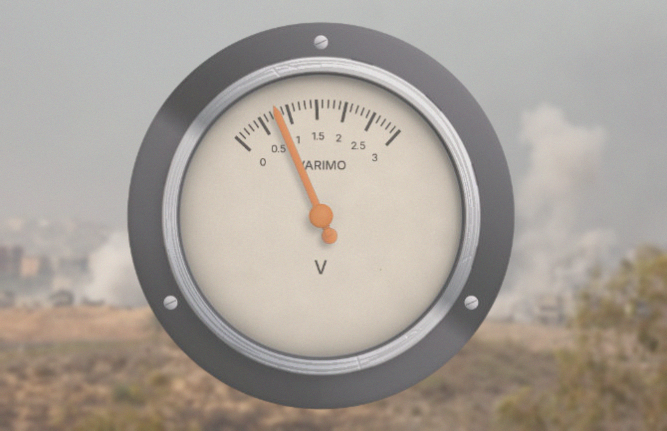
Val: 0.8 V
